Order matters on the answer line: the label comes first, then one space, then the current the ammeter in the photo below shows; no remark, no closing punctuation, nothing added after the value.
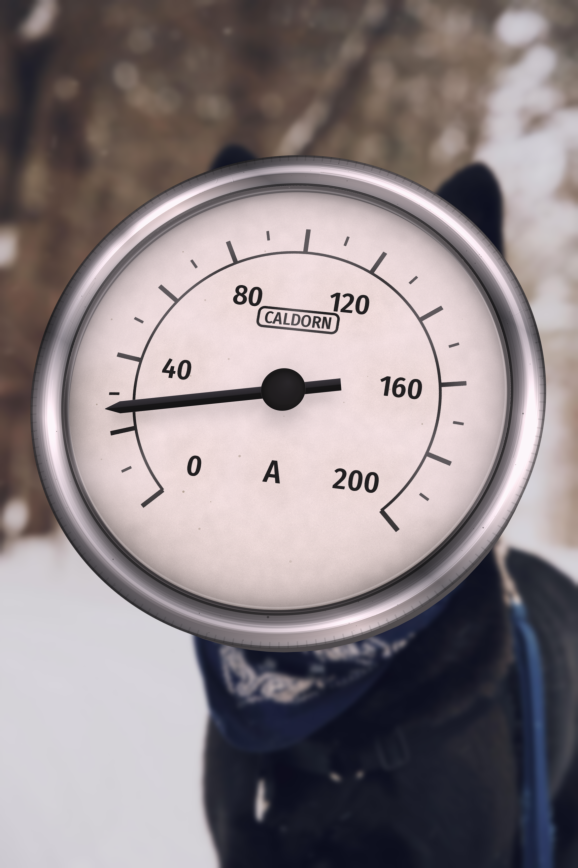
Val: 25 A
